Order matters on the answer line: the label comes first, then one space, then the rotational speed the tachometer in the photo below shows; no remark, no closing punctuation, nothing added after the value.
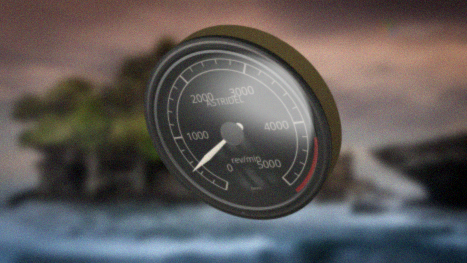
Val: 500 rpm
